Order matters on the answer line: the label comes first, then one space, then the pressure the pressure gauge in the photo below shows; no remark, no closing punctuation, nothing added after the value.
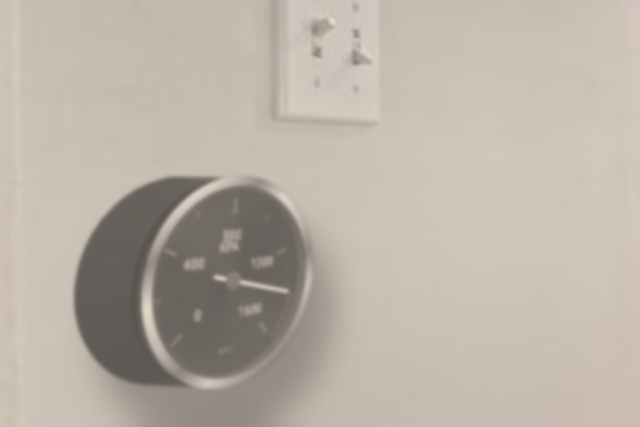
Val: 1400 kPa
